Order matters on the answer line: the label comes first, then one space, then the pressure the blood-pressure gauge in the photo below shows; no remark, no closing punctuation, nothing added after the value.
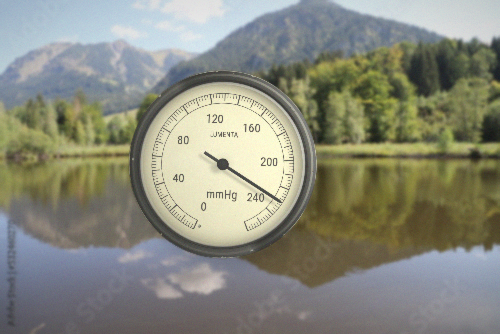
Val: 230 mmHg
